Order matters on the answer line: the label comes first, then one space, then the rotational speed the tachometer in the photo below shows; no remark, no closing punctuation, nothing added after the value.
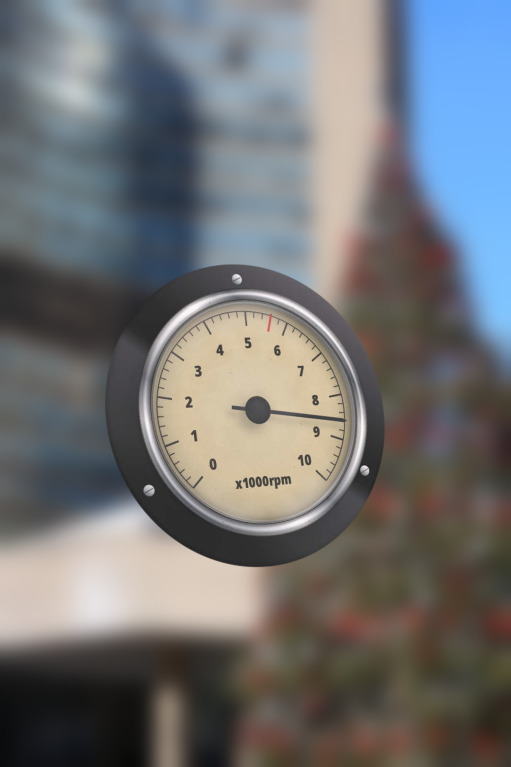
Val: 8600 rpm
